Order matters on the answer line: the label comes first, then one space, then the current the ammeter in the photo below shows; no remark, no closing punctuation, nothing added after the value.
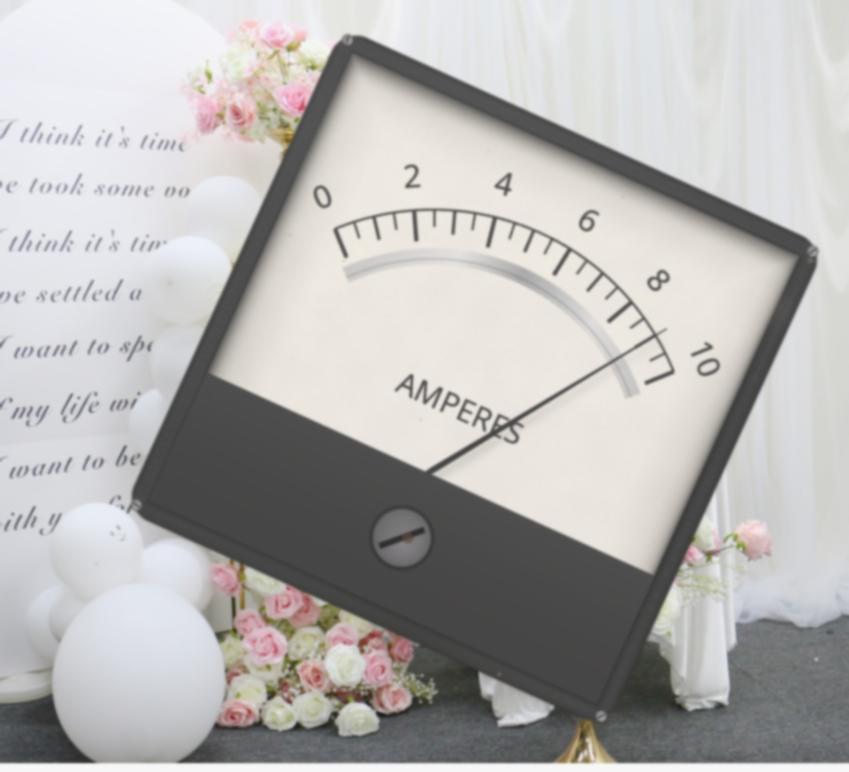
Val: 9 A
